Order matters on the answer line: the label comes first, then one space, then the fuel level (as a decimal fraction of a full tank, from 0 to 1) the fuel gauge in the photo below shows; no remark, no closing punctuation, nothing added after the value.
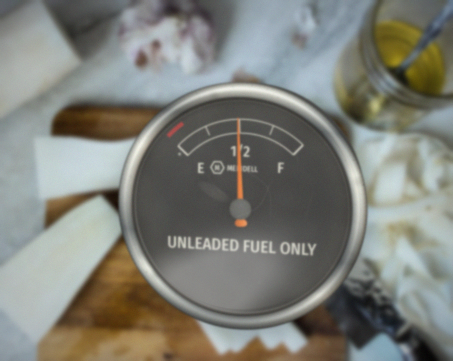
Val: 0.5
